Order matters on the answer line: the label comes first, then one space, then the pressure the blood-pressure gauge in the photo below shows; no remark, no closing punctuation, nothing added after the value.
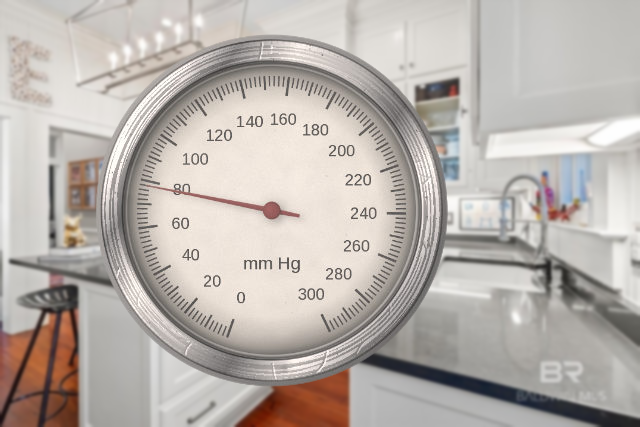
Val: 78 mmHg
